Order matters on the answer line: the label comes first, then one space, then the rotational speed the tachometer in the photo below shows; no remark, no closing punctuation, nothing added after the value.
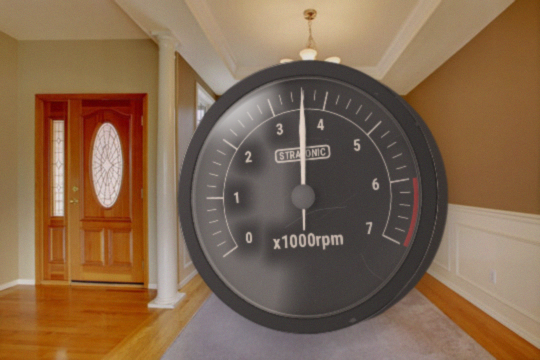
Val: 3600 rpm
